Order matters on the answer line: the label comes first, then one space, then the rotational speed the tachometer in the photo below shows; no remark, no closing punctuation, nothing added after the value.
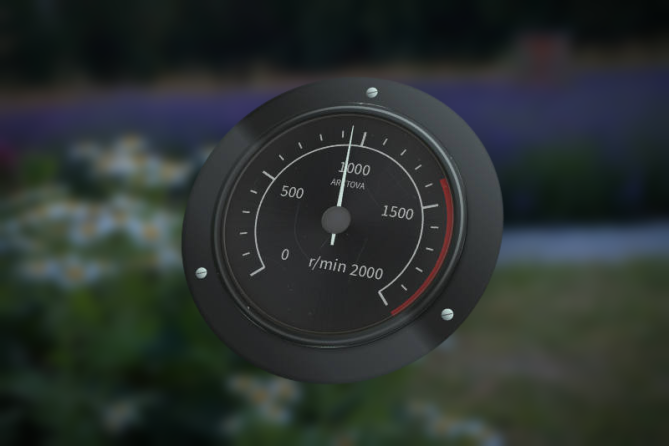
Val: 950 rpm
